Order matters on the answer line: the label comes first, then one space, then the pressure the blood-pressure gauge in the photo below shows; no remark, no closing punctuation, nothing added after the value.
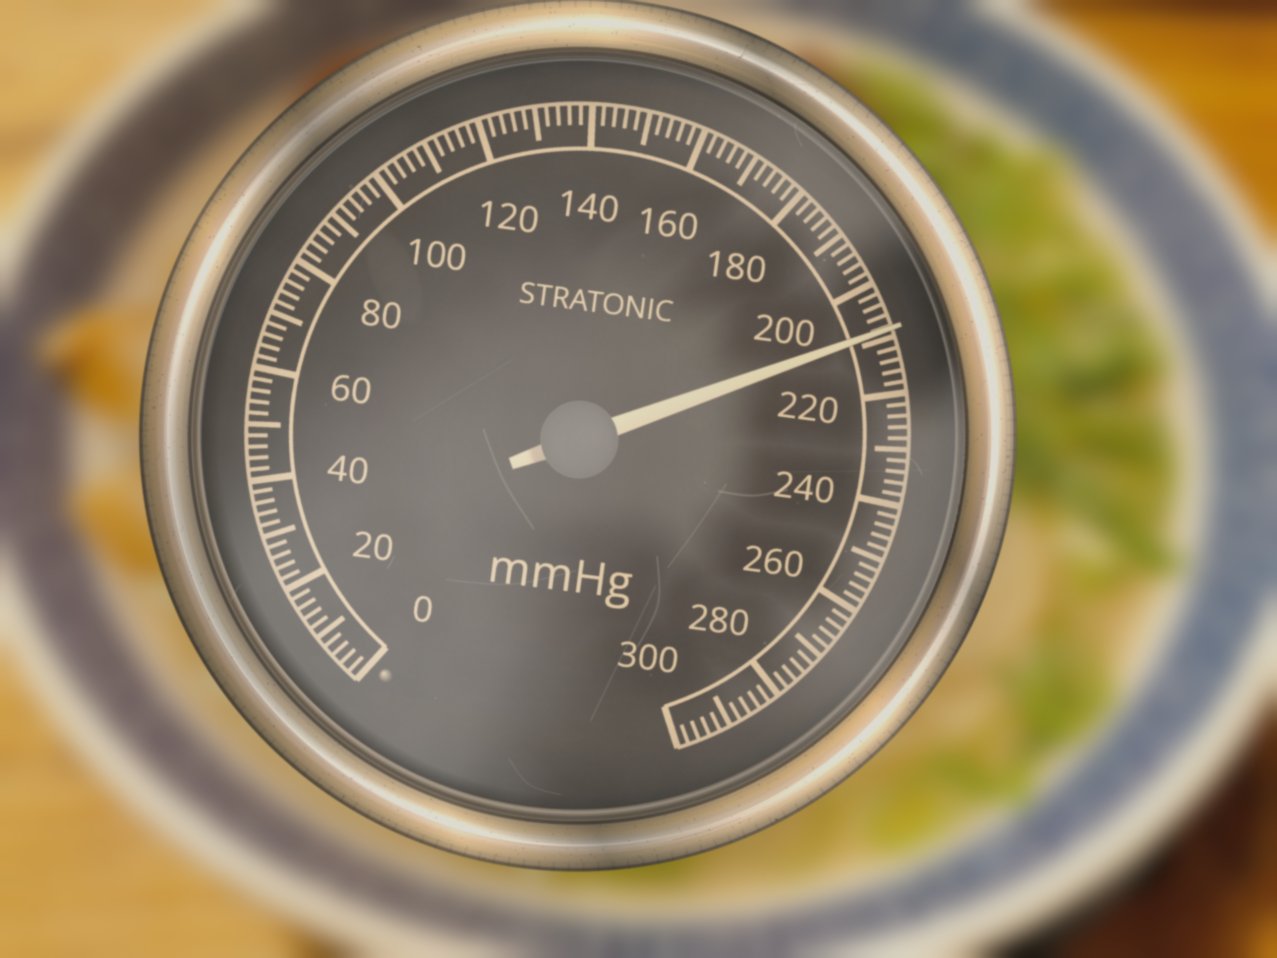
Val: 208 mmHg
